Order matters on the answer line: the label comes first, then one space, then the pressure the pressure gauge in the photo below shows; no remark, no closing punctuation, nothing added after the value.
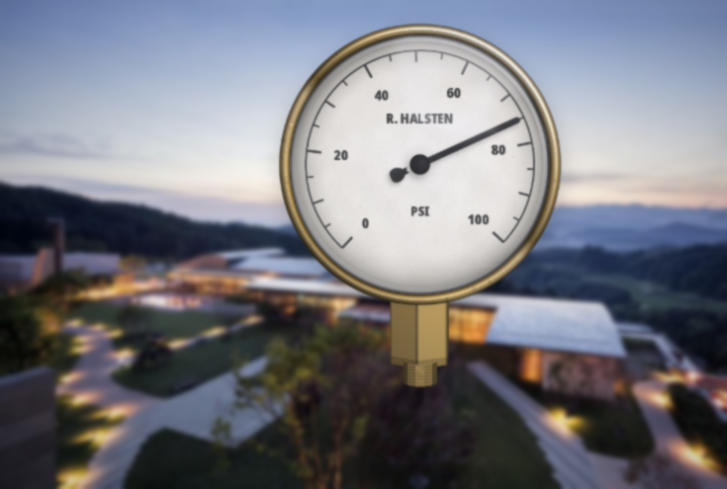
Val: 75 psi
